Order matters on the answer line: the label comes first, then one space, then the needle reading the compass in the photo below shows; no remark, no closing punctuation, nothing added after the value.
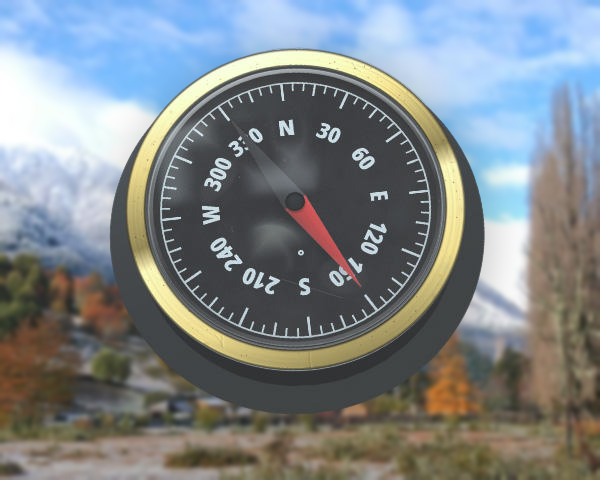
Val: 150 °
